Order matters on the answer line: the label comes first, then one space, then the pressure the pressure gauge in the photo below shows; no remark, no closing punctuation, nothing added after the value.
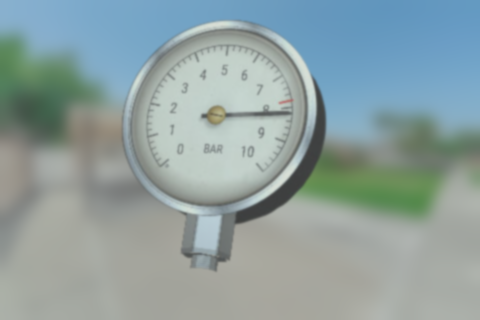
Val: 8.2 bar
